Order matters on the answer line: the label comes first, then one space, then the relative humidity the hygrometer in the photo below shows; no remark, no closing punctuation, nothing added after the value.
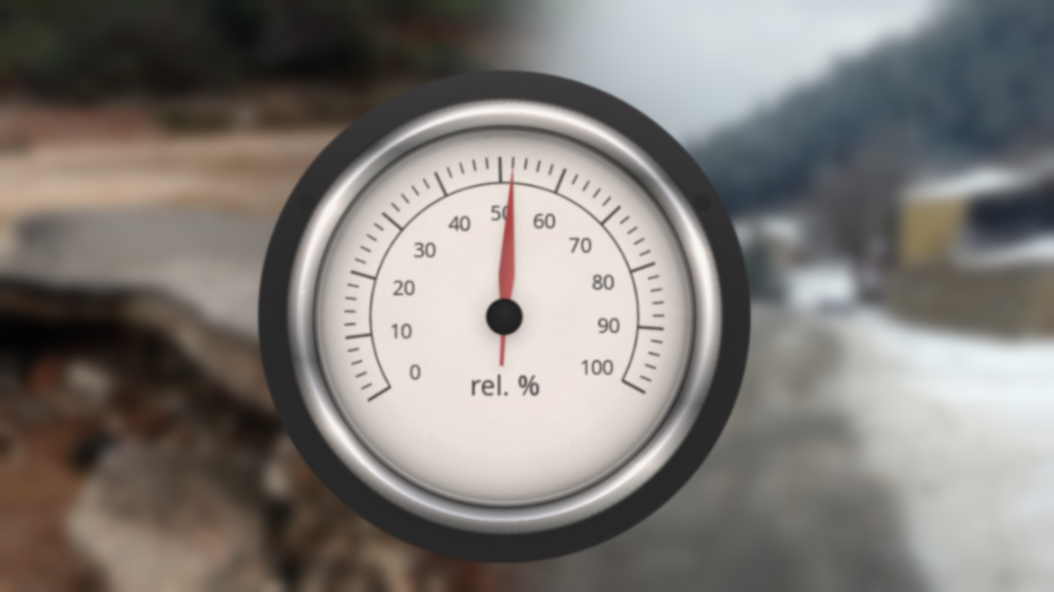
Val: 52 %
